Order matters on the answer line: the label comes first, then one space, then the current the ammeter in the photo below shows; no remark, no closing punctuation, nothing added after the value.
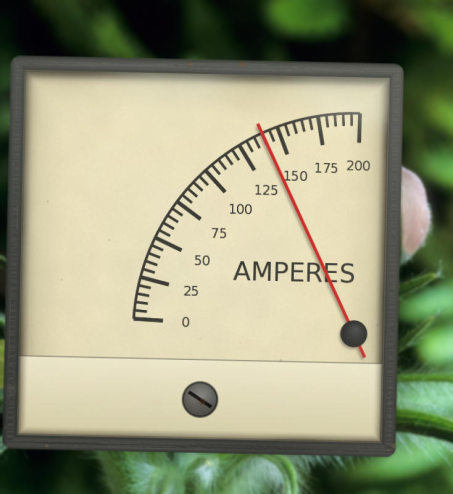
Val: 140 A
